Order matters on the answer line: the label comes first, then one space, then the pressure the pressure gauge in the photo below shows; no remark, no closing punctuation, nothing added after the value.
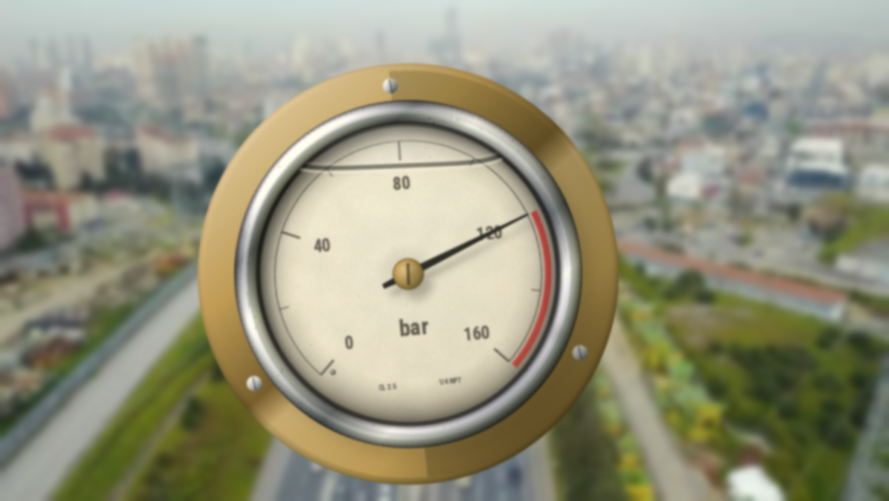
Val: 120 bar
